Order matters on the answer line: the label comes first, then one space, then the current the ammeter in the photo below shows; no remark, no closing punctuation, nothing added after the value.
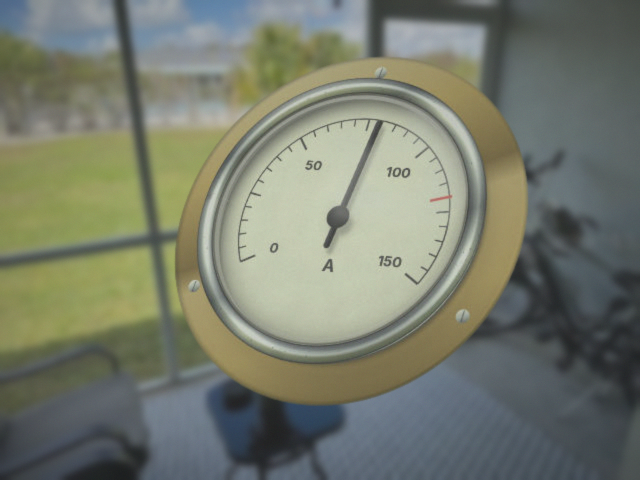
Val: 80 A
